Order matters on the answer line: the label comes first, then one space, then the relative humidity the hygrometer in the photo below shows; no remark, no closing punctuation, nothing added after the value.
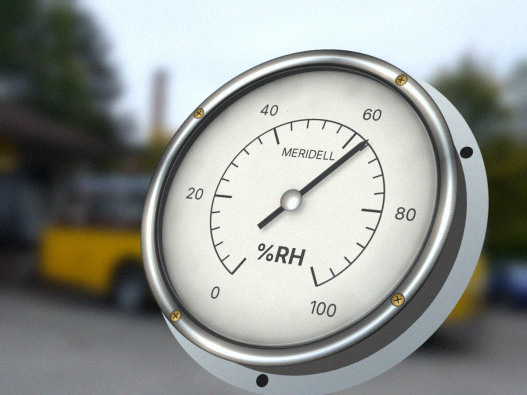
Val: 64 %
